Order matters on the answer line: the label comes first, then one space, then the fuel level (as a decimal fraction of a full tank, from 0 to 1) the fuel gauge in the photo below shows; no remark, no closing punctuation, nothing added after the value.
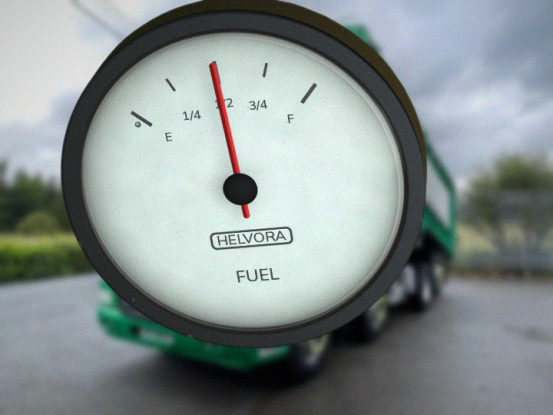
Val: 0.5
